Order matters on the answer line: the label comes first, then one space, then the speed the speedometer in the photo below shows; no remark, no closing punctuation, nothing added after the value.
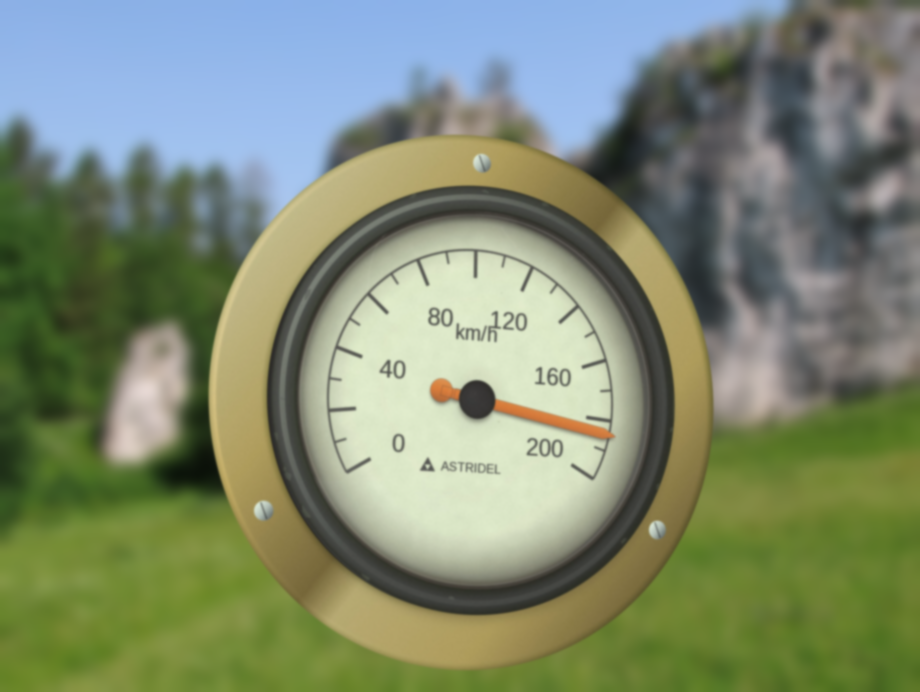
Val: 185 km/h
